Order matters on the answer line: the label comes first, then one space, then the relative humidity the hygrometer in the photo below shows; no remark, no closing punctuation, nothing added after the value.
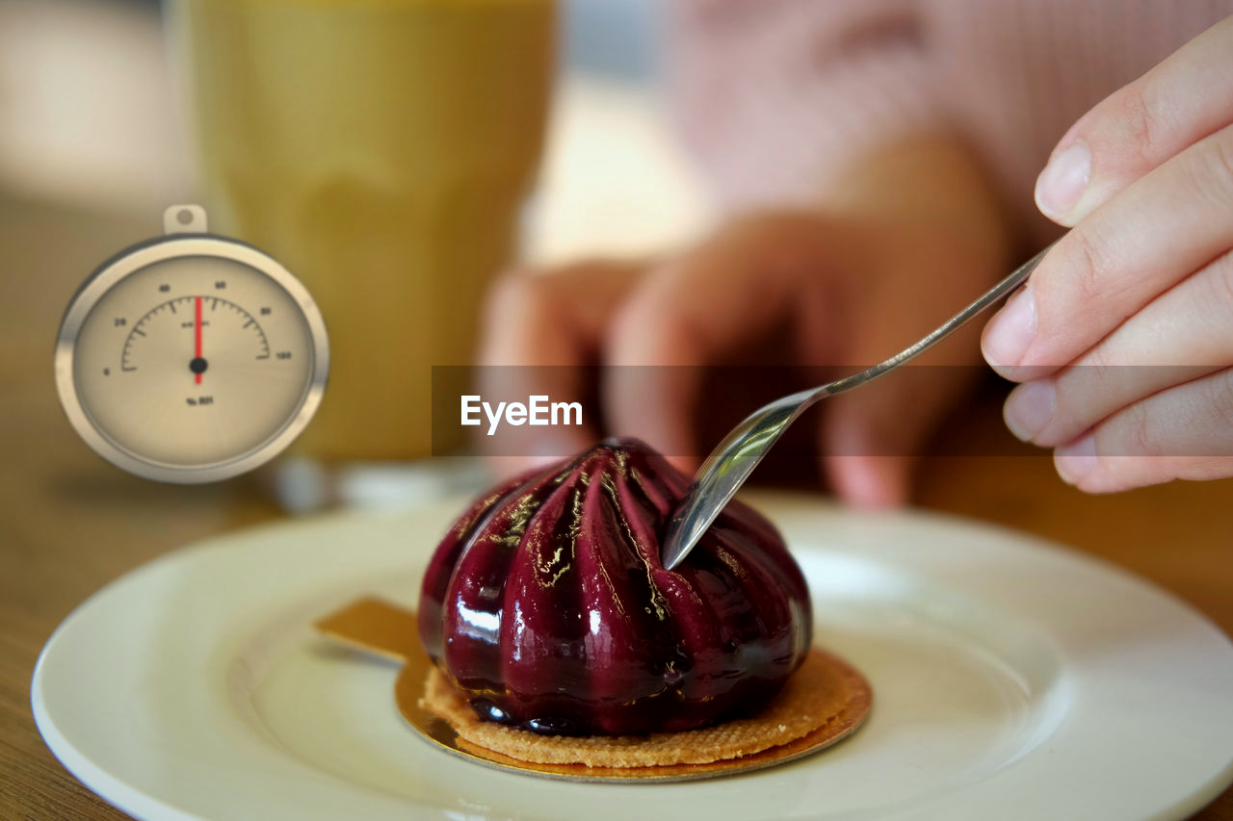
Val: 52 %
